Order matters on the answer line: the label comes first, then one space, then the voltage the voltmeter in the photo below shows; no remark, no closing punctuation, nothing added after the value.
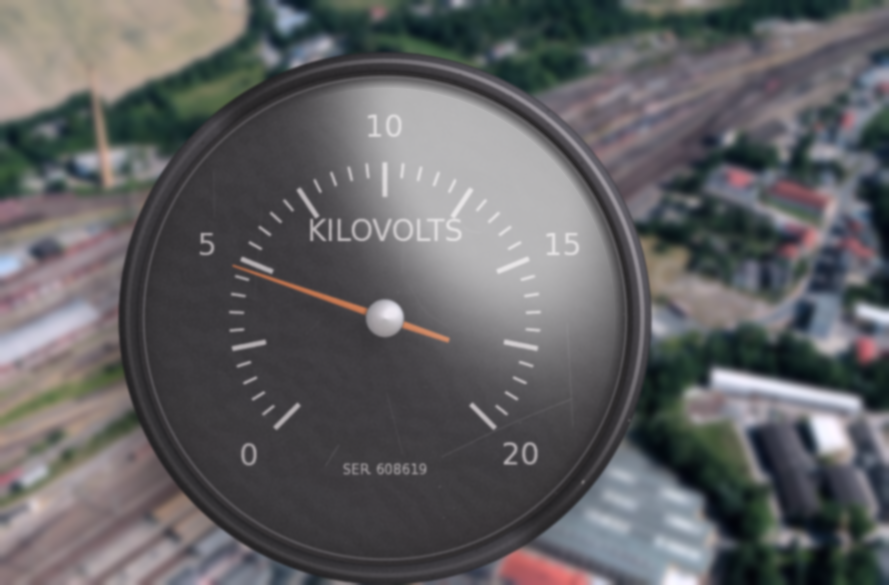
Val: 4.75 kV
